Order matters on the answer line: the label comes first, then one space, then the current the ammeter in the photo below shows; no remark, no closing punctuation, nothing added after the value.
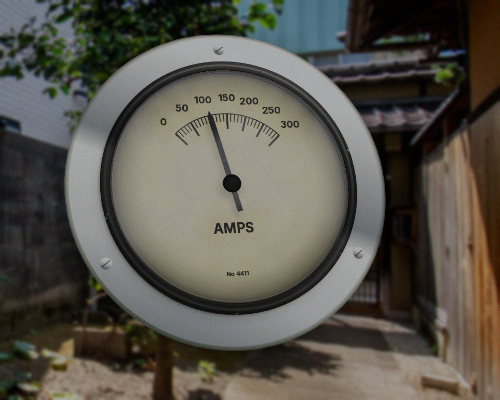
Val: 100 A
